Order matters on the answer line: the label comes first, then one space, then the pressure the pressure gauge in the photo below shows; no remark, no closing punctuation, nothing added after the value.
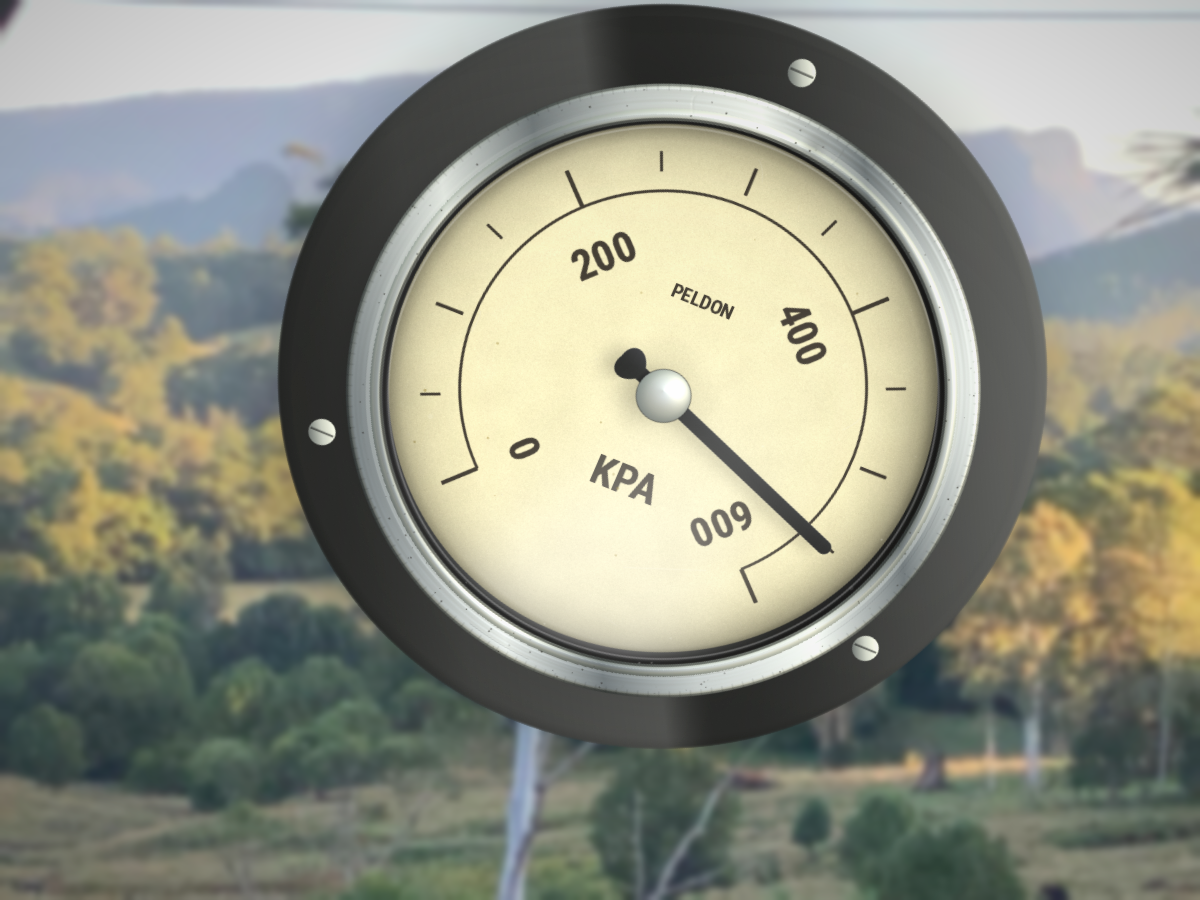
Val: 550 kPa
